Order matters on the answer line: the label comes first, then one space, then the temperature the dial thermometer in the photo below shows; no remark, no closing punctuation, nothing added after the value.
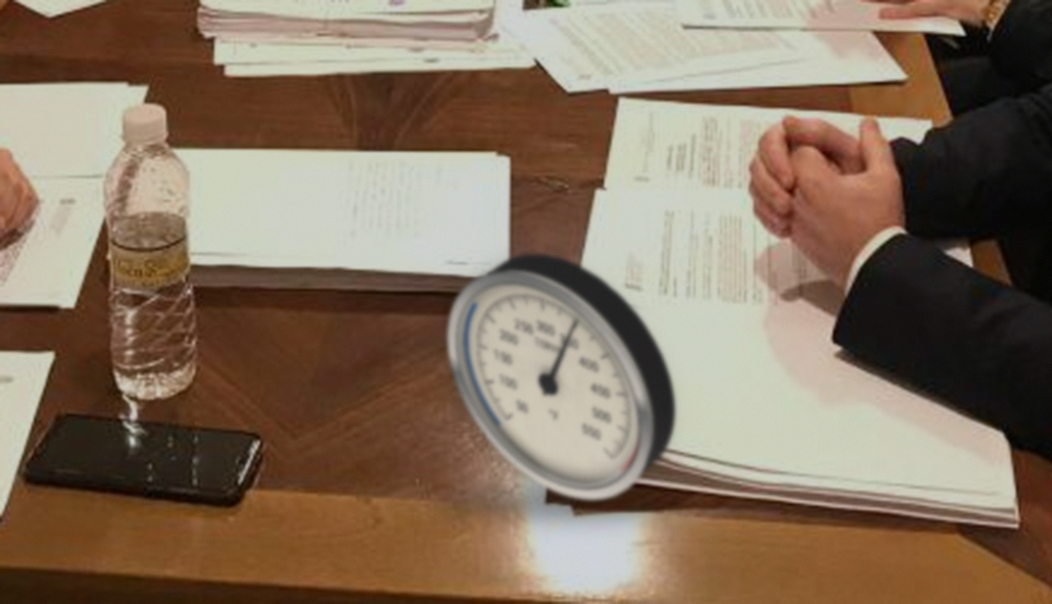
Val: 350 °F
